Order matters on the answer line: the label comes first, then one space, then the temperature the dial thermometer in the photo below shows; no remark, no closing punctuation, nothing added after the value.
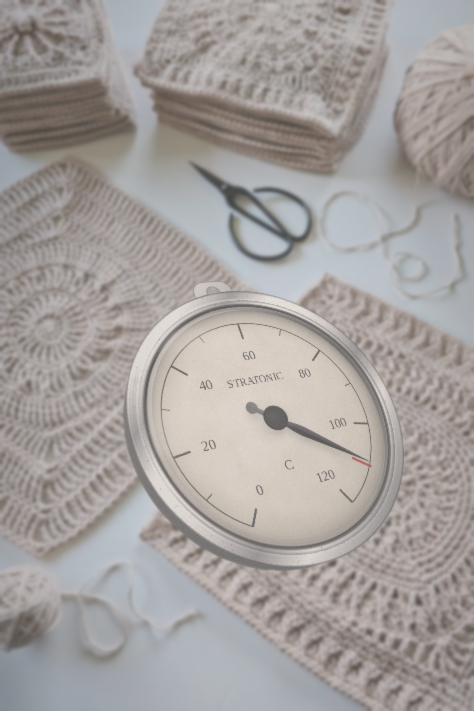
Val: 110 °C
